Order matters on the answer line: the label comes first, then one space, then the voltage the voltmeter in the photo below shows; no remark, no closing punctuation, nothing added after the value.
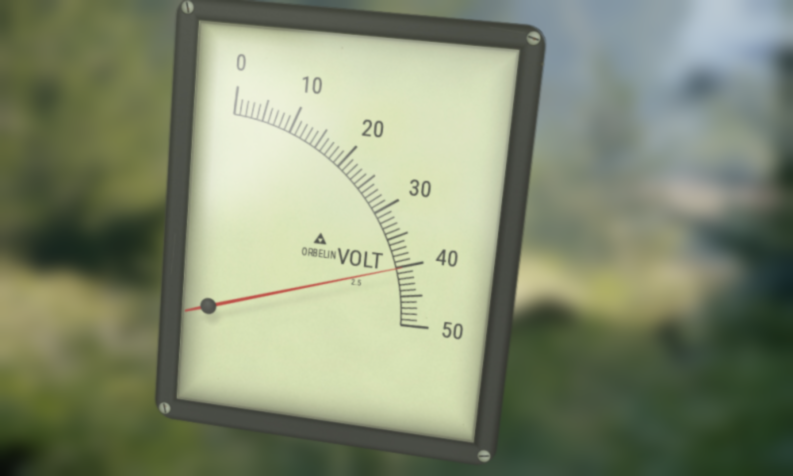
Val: 40 V
